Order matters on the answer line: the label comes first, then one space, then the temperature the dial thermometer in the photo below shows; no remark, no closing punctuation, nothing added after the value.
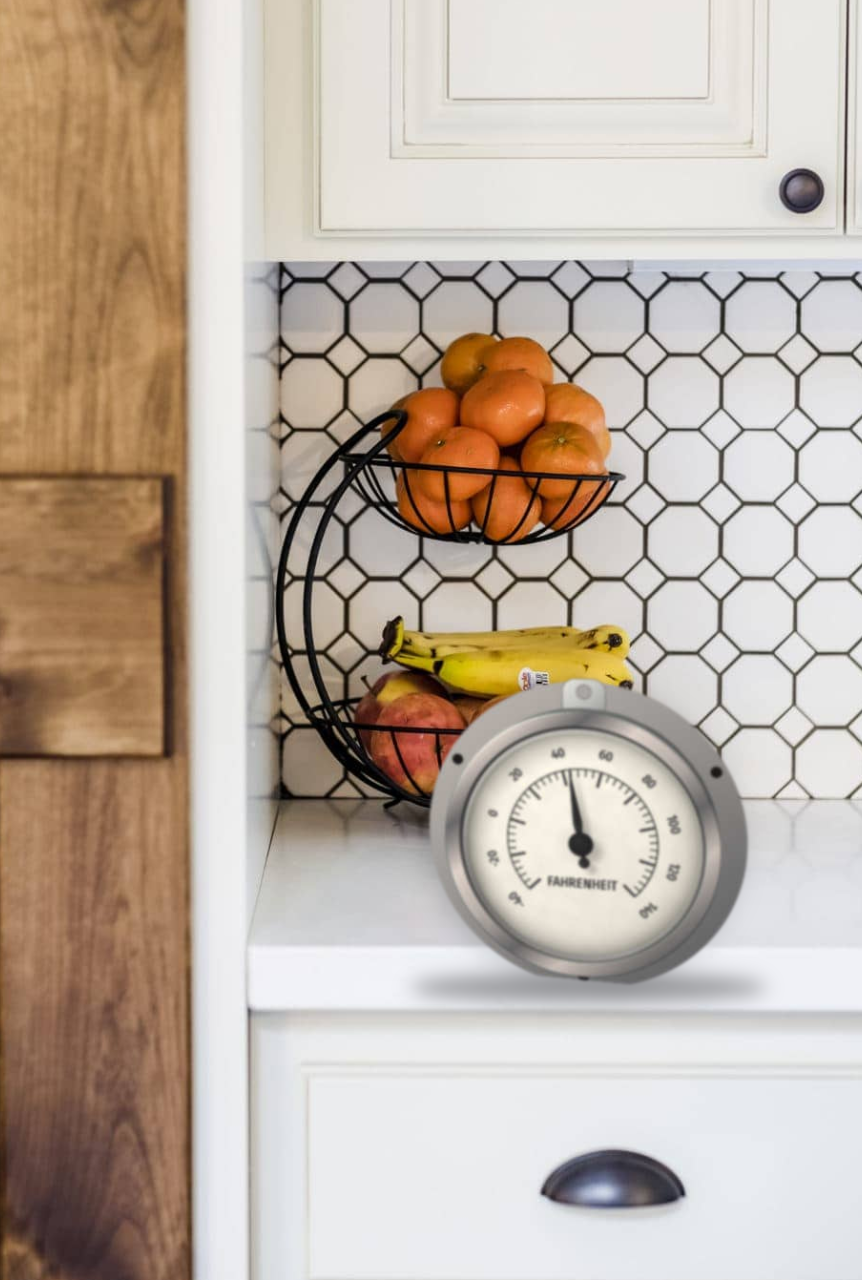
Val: 44 °F
